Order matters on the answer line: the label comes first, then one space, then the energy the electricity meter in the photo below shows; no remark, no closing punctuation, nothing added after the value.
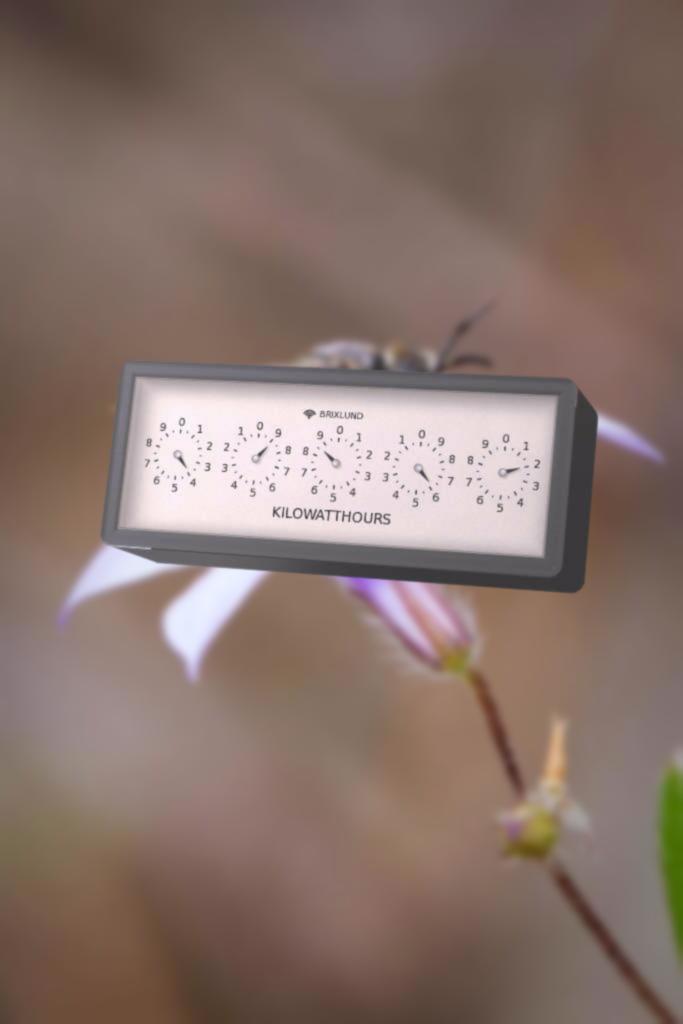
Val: 38862 kWh
